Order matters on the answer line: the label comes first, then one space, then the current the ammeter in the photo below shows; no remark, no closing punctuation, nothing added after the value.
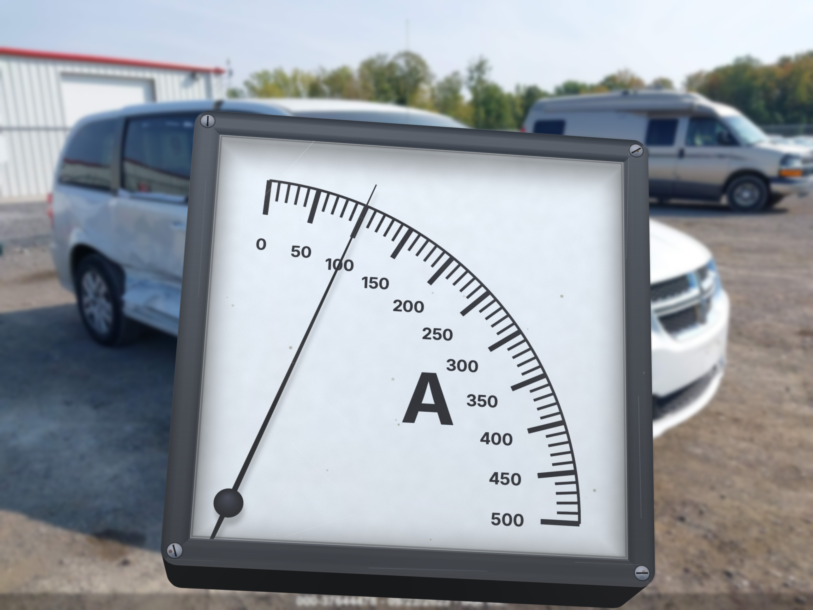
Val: 100 A
